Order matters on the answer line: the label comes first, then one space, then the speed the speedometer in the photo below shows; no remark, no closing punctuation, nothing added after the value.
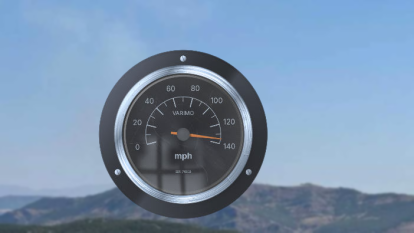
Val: 135 mph
